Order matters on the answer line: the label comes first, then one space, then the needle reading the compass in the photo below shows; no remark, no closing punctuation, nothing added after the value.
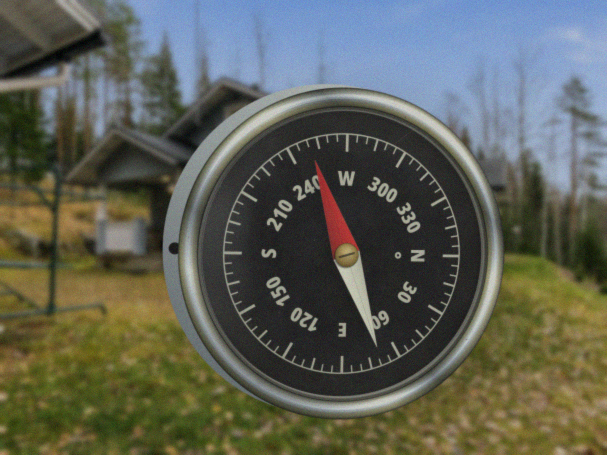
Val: 250 °
